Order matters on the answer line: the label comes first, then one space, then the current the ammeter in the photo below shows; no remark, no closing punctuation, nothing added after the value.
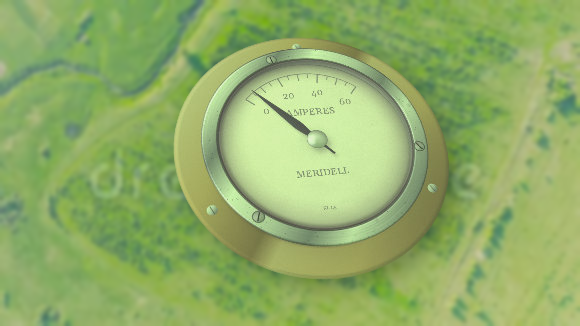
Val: 5 A
